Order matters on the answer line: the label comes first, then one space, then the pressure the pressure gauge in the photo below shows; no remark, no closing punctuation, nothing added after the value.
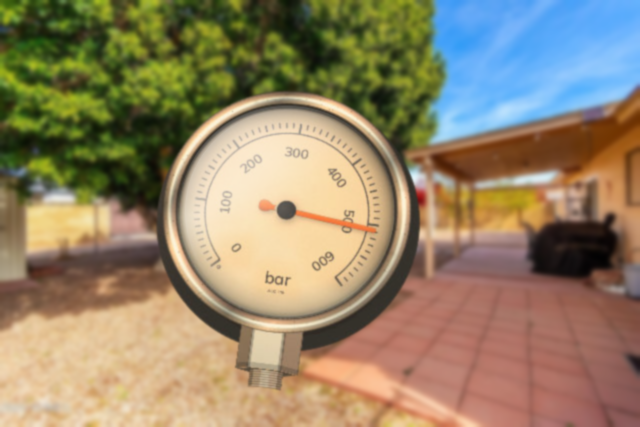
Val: 510 bar
